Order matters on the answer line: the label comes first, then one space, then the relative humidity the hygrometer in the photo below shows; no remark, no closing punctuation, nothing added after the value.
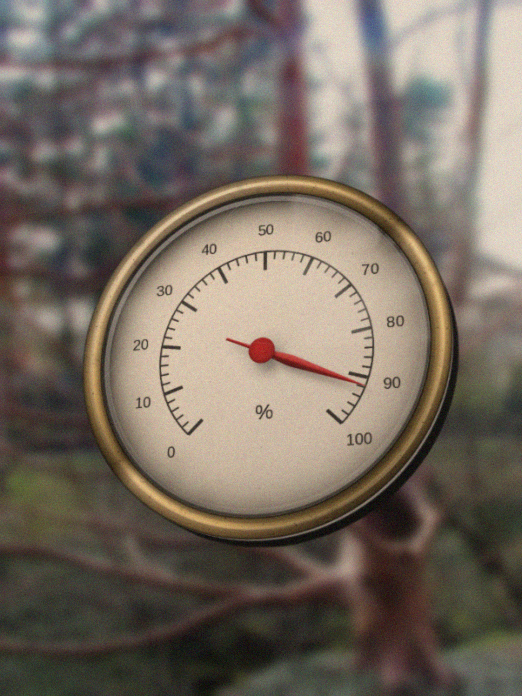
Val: 92 %
